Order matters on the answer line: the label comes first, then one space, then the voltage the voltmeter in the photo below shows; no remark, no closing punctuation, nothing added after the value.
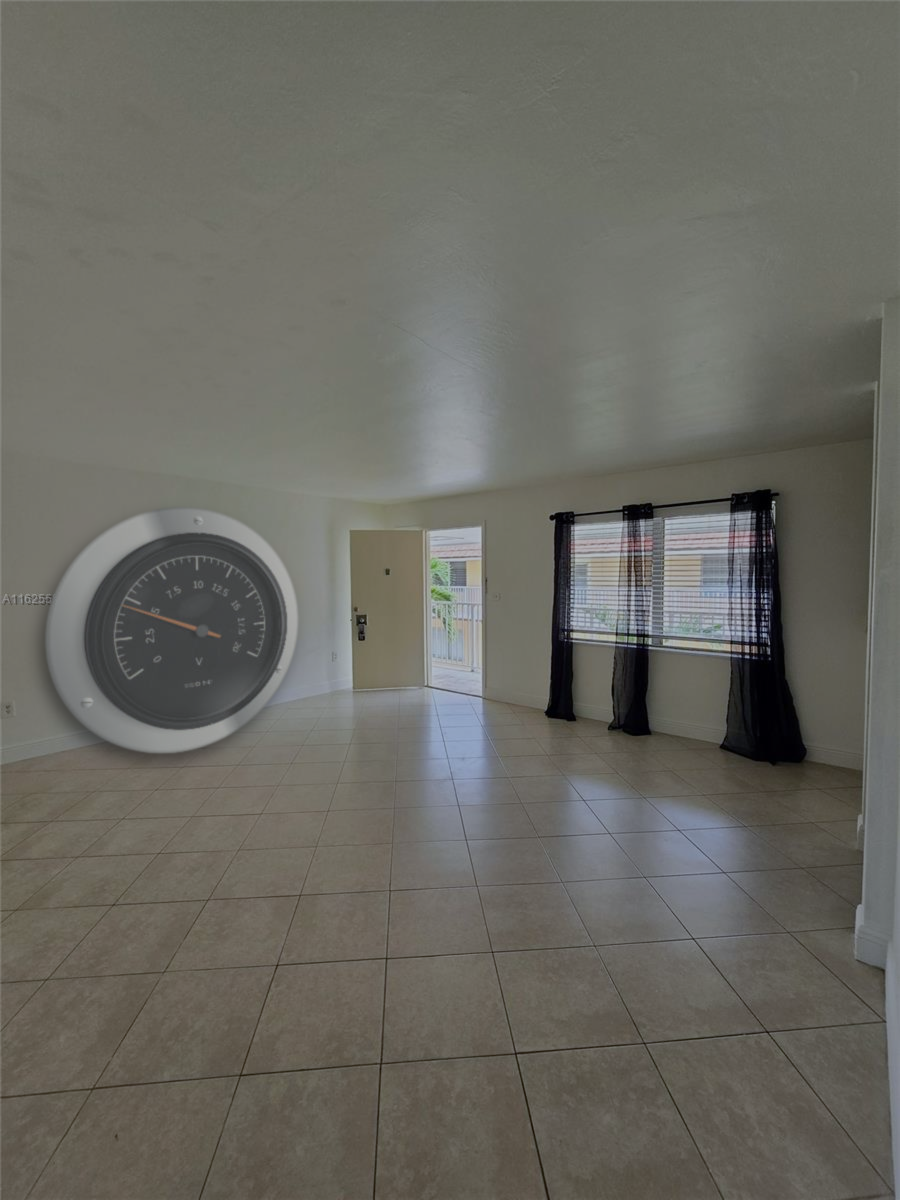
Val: 4.5 V
